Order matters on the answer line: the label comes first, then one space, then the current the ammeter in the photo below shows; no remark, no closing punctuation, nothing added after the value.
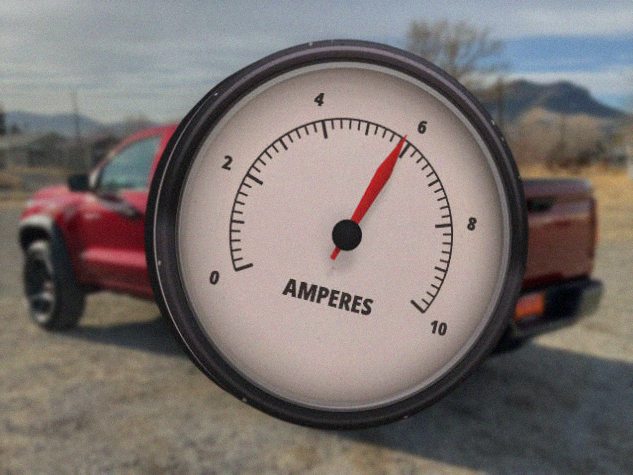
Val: 5.8 A
